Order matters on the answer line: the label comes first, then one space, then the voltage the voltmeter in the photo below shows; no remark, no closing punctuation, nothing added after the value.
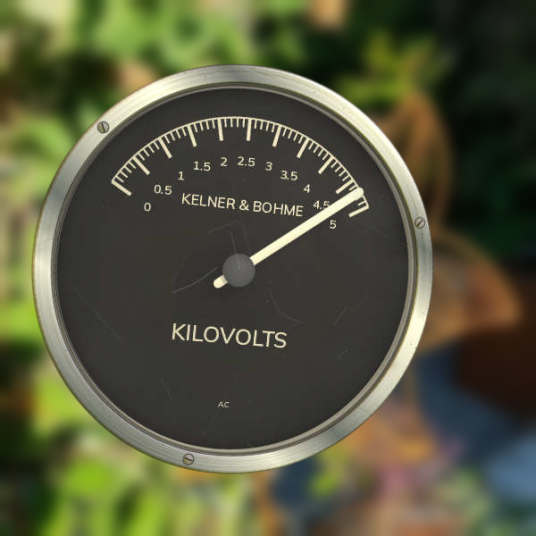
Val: 4.7 kV
